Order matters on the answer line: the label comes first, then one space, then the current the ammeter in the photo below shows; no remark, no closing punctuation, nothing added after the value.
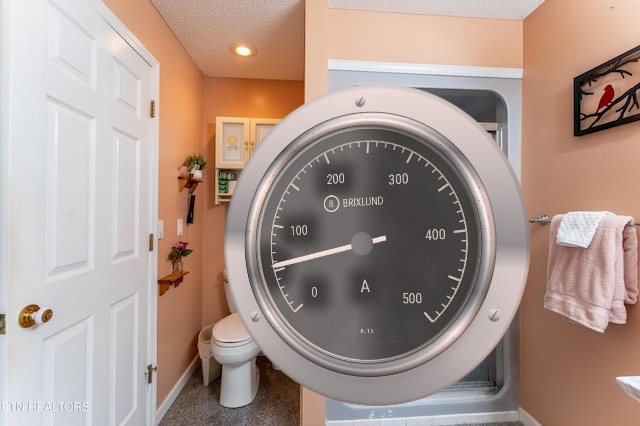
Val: 55 A
